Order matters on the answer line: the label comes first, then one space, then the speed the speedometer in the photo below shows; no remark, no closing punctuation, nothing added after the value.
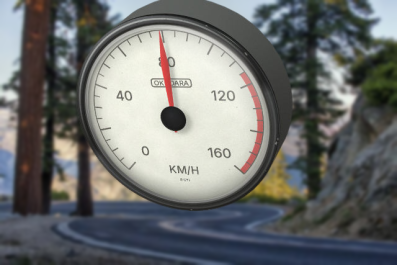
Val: 80 km/h
